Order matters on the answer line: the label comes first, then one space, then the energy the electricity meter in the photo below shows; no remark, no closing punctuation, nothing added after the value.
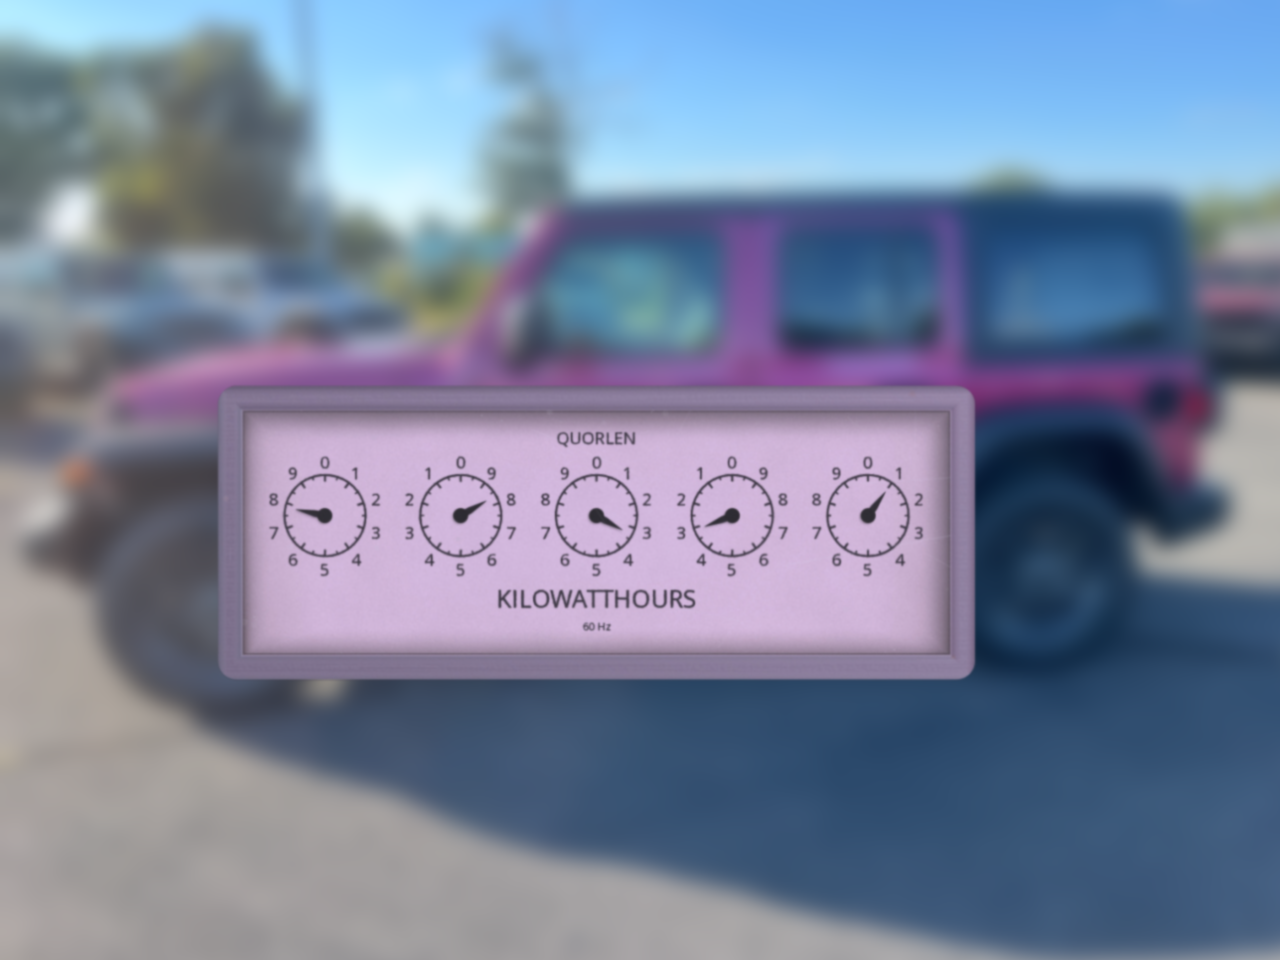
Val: 78331 kWh
